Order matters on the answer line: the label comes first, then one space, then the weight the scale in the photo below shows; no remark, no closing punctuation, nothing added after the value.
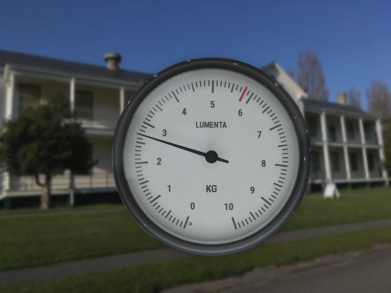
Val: 2.7 kg
